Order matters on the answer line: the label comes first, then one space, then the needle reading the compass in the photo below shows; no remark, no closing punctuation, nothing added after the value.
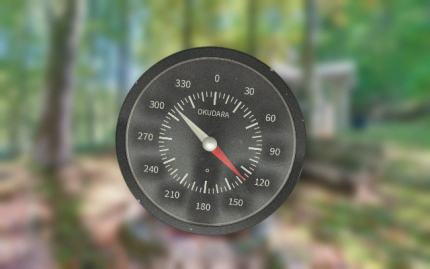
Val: 130 °
